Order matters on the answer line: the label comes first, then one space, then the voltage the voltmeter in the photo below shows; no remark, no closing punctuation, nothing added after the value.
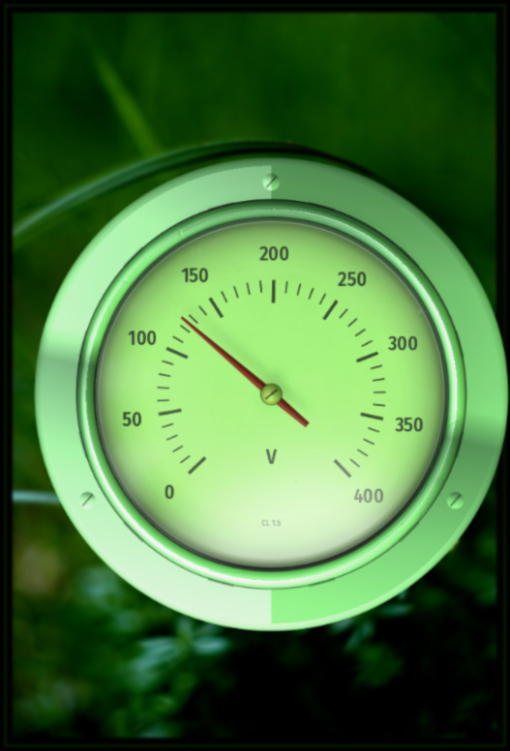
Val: 125 V
